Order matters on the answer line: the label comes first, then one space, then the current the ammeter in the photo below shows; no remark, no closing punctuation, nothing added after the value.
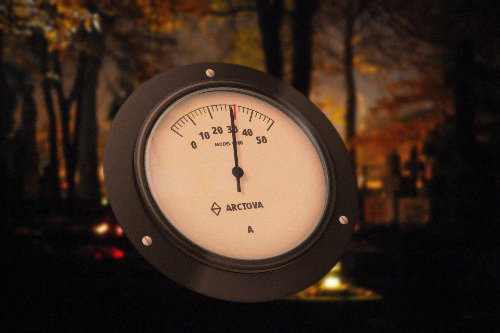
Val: 30 A
